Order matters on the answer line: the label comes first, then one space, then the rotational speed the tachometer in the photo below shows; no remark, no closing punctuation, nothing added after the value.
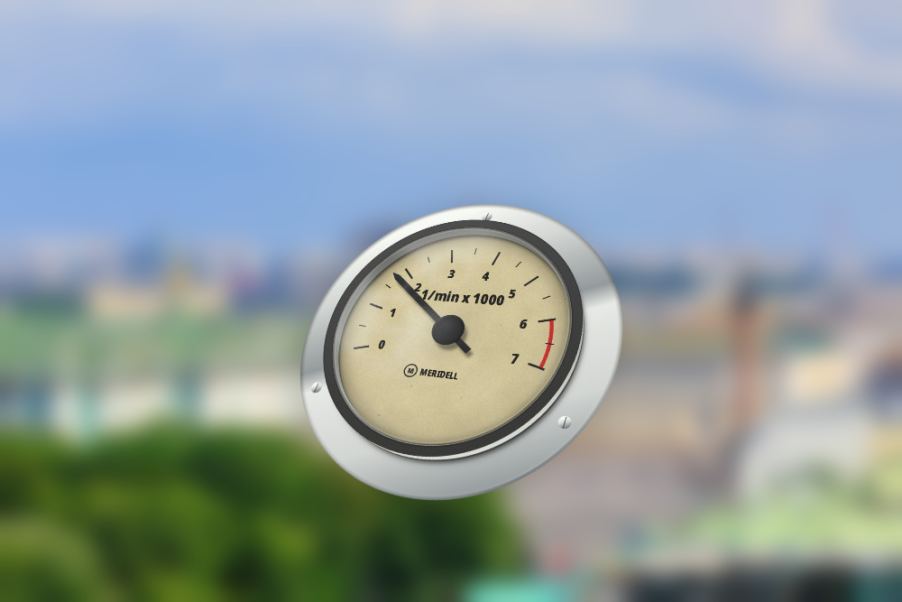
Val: 1750 rpm
